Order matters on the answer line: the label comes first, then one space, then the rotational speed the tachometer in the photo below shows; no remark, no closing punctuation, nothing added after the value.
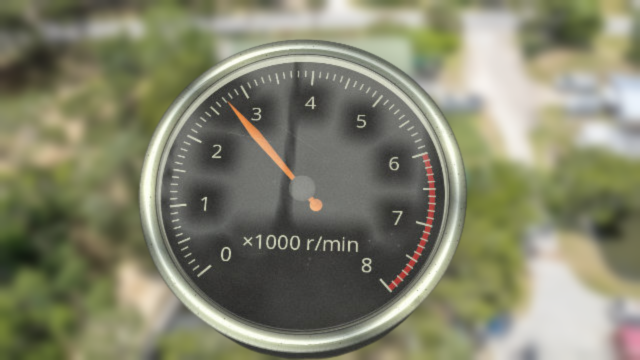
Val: 2700 rpm
